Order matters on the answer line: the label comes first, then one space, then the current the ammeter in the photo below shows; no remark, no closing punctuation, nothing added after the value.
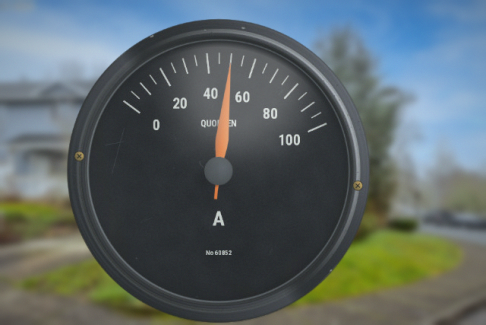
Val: 50 A
